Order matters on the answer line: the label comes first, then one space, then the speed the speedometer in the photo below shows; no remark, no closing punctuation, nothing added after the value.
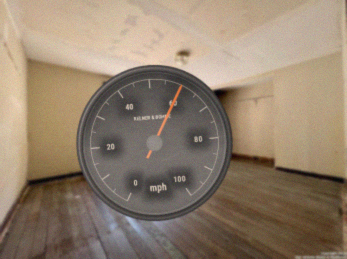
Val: 60 mph
